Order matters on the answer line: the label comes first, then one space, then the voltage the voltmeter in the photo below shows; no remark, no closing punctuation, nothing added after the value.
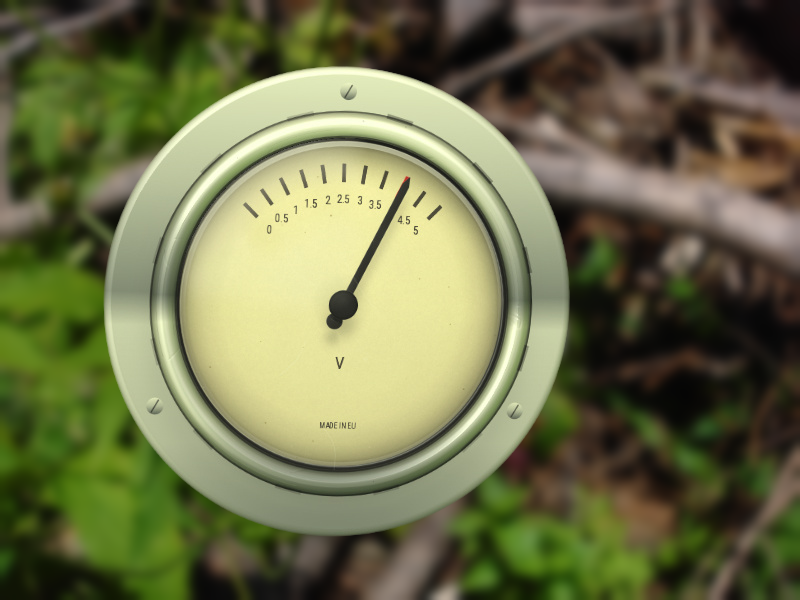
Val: 4 V
